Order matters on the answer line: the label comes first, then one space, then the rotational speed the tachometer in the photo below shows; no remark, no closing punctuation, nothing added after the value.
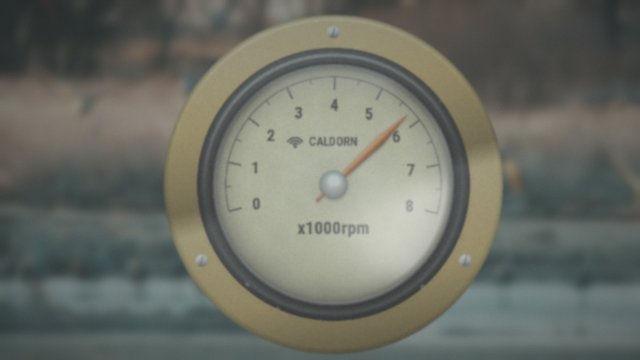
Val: 5750 rpm
